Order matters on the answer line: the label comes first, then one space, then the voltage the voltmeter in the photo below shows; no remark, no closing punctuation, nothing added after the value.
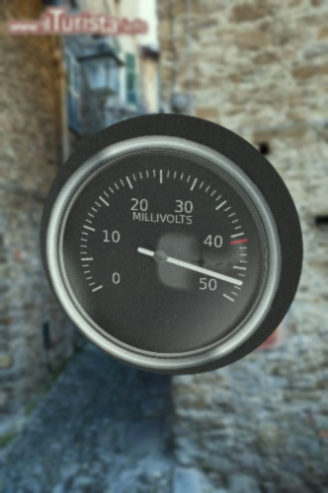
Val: 47 mV
